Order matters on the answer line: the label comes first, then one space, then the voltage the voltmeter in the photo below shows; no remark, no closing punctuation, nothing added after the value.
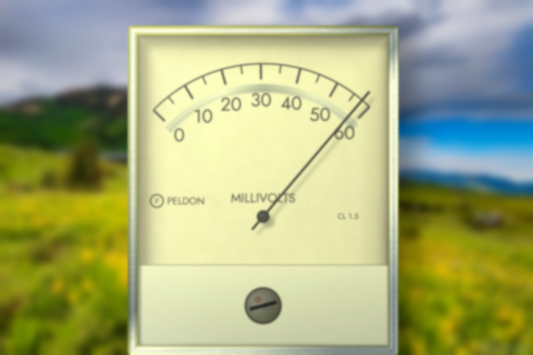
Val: 57.5 mV
